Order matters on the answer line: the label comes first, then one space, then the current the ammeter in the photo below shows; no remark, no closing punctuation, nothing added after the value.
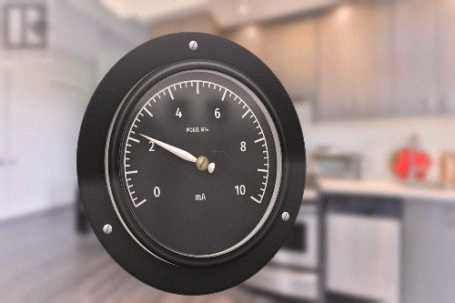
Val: 2.2 mA
